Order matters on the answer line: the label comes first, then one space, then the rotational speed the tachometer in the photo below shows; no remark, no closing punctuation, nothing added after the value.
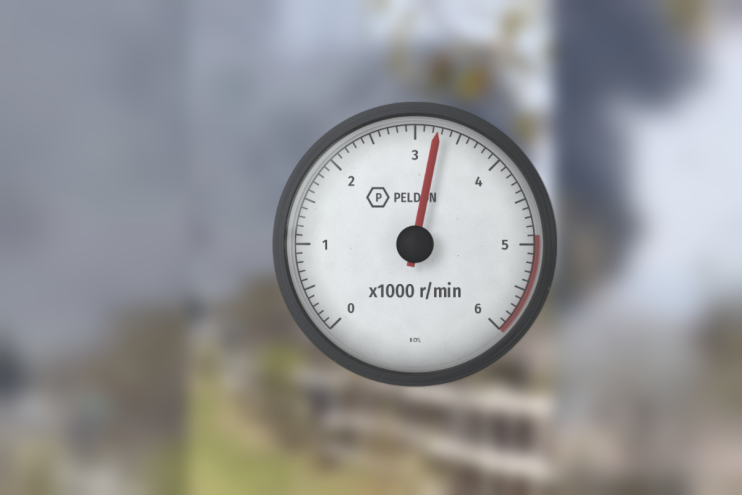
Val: 3250 rpm
